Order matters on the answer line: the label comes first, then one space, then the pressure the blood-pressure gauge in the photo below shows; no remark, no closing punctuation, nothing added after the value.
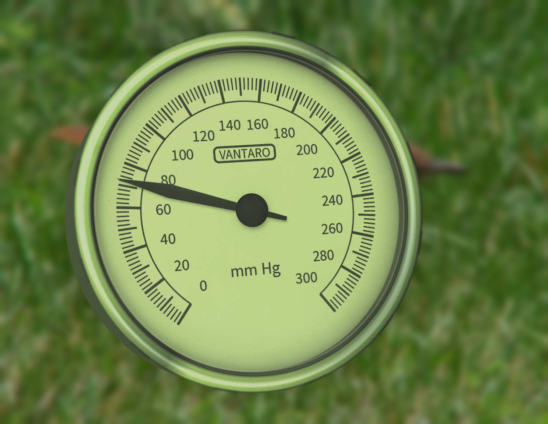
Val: 72 mmHg
